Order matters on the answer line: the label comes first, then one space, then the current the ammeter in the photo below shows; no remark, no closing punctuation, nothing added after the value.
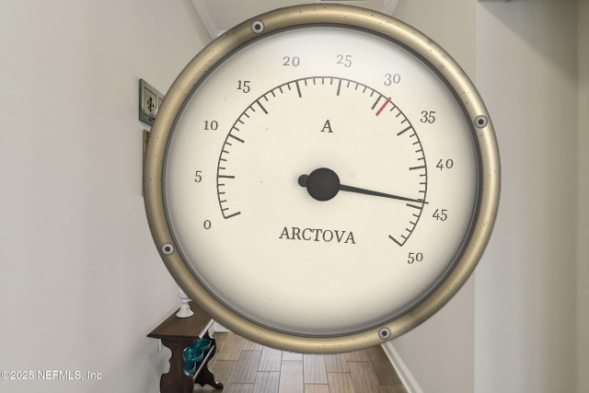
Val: 44 A
